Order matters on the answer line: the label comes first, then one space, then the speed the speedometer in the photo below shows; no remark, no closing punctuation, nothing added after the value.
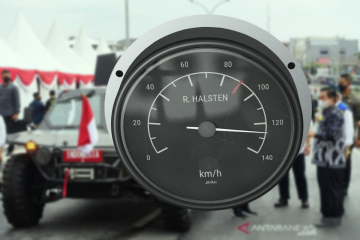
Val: 125 km/h
